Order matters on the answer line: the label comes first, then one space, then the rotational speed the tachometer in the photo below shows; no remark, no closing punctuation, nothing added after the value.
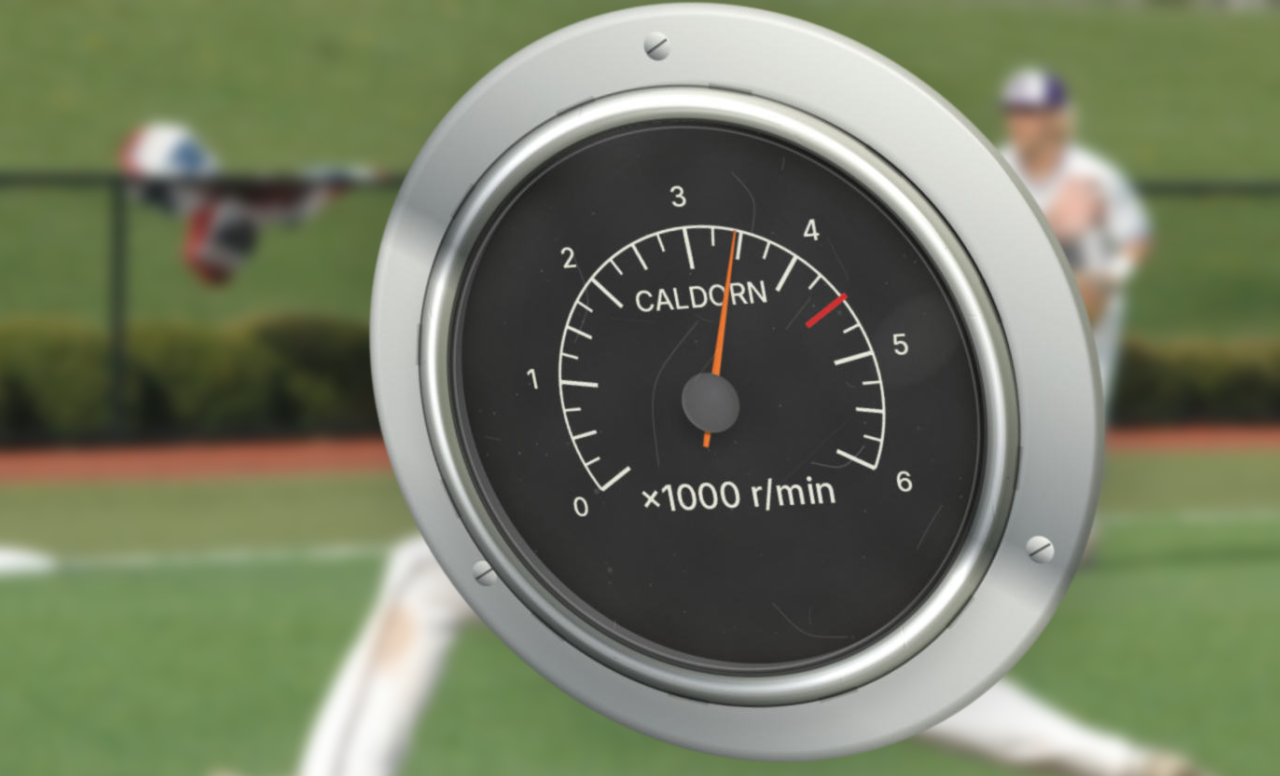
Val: 3500 rpm
